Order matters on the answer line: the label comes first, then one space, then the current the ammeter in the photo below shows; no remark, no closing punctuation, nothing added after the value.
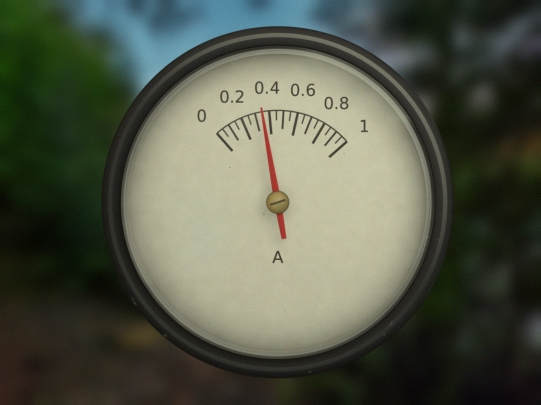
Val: 0.35 A
